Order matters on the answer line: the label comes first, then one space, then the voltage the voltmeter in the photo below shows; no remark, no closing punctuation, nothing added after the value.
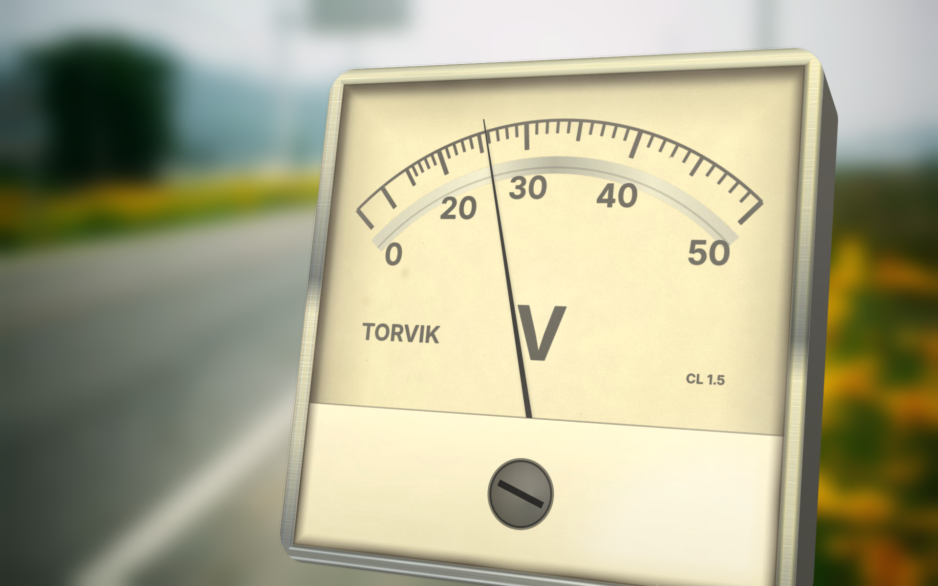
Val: 26 V
